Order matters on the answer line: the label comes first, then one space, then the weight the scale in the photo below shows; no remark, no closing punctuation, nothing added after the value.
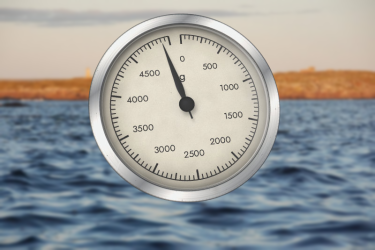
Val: 4900 g
